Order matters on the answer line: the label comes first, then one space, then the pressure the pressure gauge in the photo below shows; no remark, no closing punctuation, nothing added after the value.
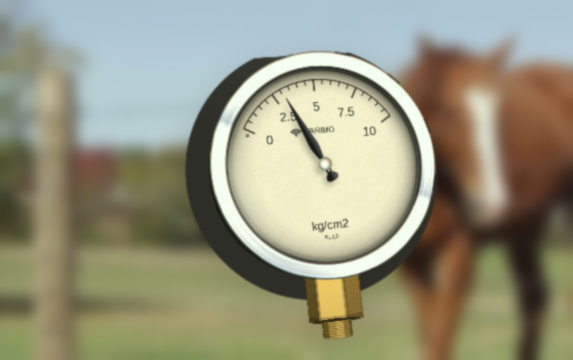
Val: 3 kg/cm²
